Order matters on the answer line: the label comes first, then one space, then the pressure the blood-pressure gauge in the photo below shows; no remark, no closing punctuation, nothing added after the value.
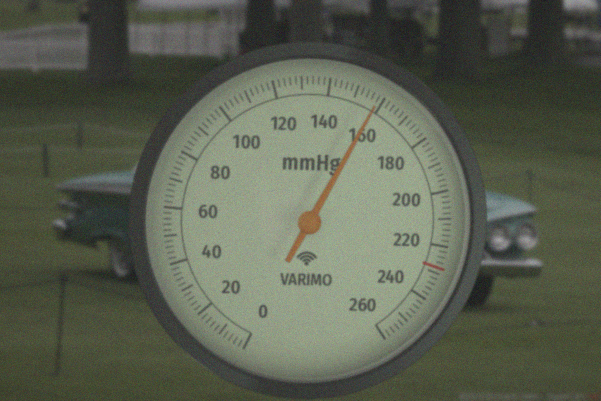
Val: 158 mmHg
